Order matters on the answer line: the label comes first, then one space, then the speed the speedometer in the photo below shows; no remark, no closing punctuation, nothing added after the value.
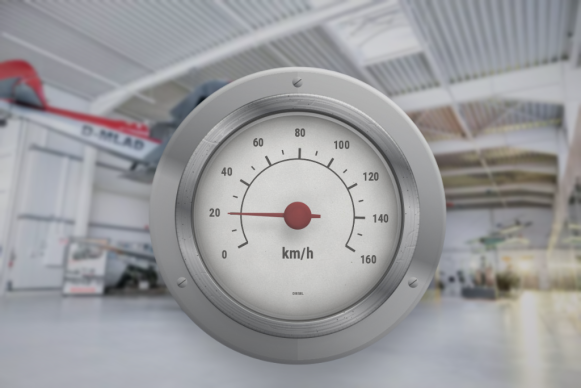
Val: 20 km/h
